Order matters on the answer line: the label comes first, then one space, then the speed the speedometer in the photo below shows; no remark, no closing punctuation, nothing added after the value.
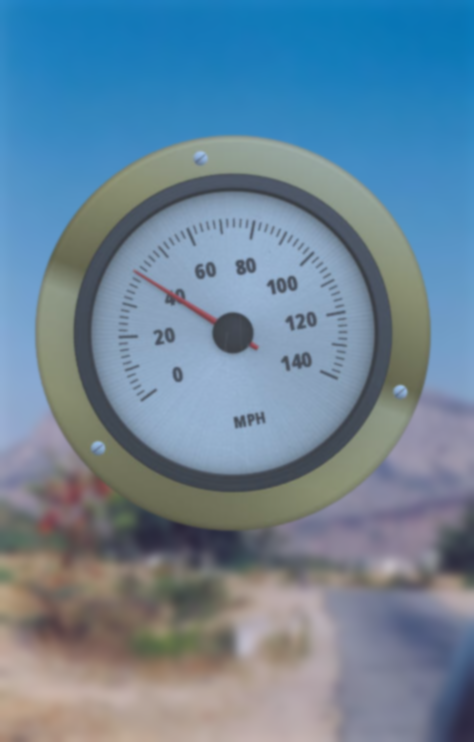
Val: 40 mph
